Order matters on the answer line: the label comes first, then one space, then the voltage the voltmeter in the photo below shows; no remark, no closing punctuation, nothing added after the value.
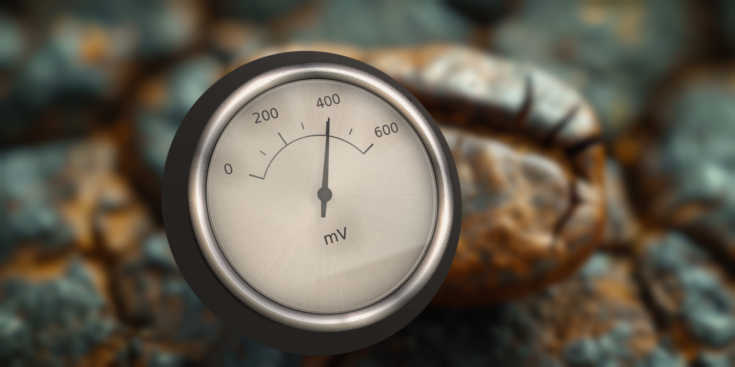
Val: 400 mV
